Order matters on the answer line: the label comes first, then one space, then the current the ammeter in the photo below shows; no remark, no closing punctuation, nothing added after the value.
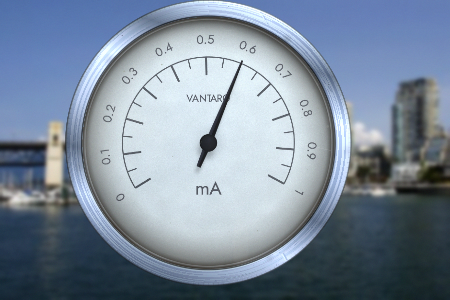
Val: 0.6 mA
